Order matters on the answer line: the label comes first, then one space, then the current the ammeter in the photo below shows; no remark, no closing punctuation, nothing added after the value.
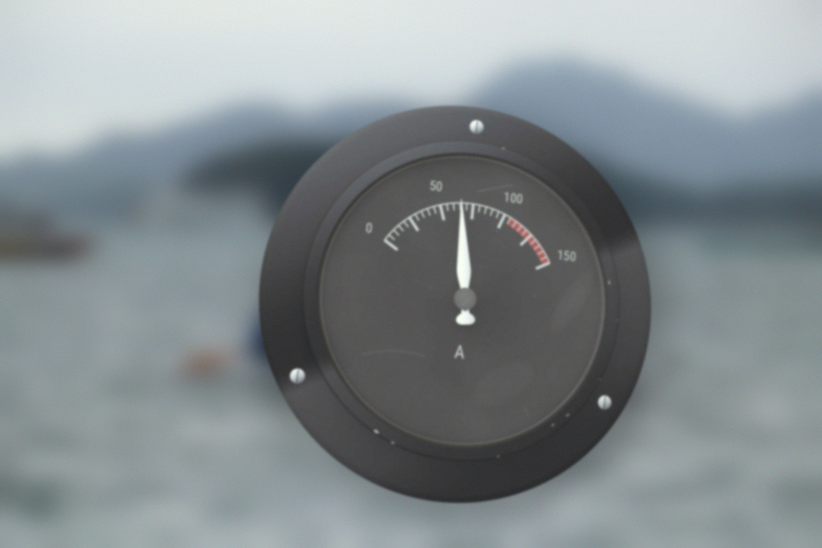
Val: 65 A
